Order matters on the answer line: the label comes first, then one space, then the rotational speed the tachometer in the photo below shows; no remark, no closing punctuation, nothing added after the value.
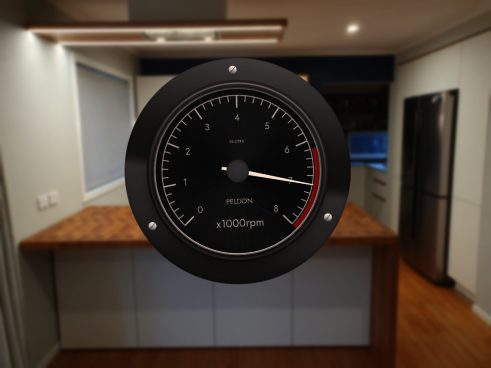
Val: 7000 rpm
